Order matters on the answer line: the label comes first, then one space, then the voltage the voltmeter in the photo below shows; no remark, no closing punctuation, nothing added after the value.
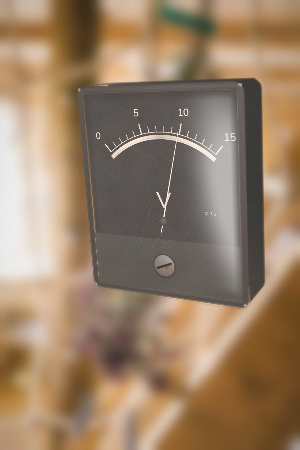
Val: 10 V
